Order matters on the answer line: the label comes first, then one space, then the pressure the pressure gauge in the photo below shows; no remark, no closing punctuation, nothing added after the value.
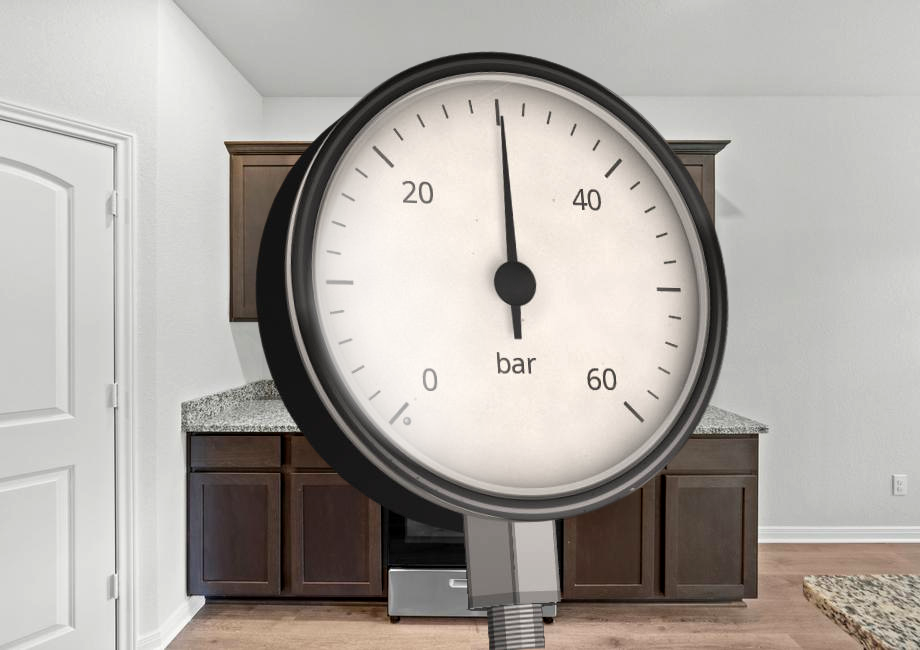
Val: 30 bar
